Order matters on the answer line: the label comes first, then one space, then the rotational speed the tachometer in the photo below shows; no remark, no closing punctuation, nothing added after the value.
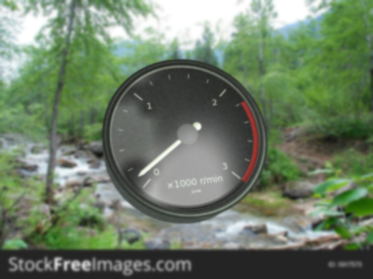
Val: 100 rpm
